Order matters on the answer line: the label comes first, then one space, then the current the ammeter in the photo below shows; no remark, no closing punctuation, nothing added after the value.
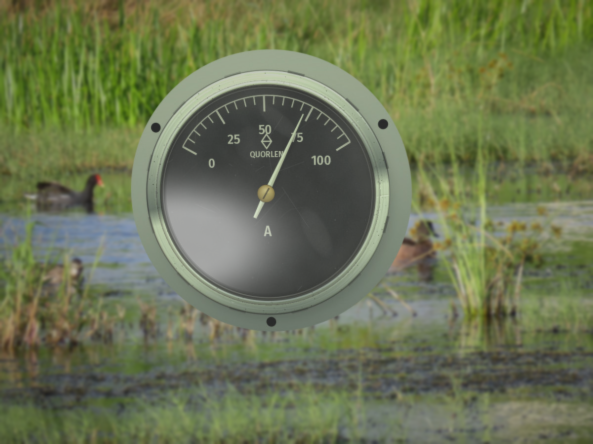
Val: 72.5 A
